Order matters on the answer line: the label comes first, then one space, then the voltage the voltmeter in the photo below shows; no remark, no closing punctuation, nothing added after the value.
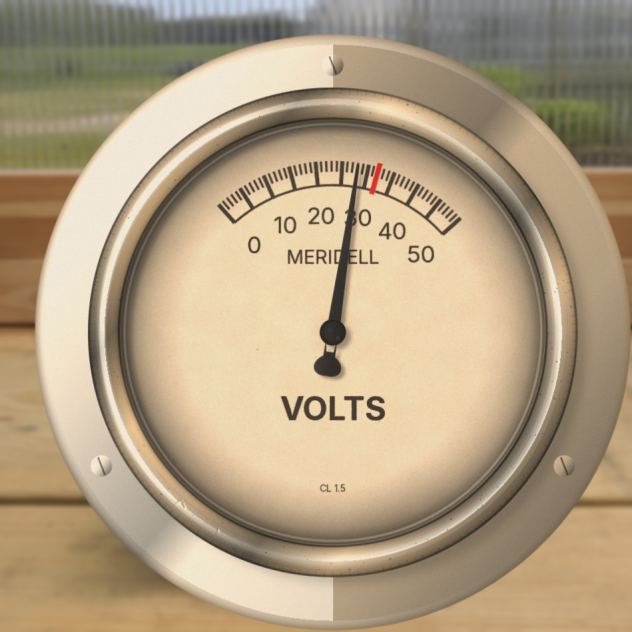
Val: 28 V
